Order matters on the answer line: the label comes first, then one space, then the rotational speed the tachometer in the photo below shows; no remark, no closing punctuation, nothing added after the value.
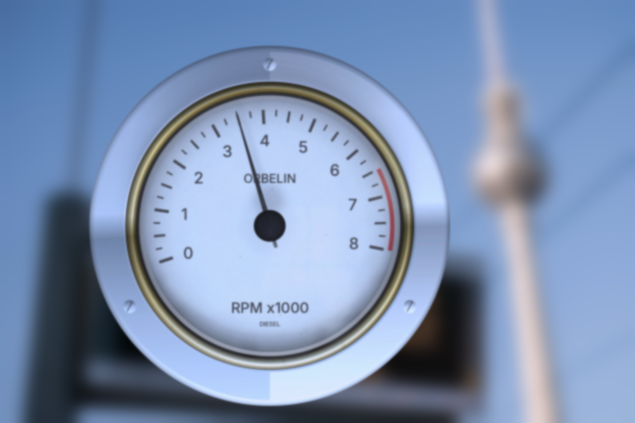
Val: 3500 rpm
